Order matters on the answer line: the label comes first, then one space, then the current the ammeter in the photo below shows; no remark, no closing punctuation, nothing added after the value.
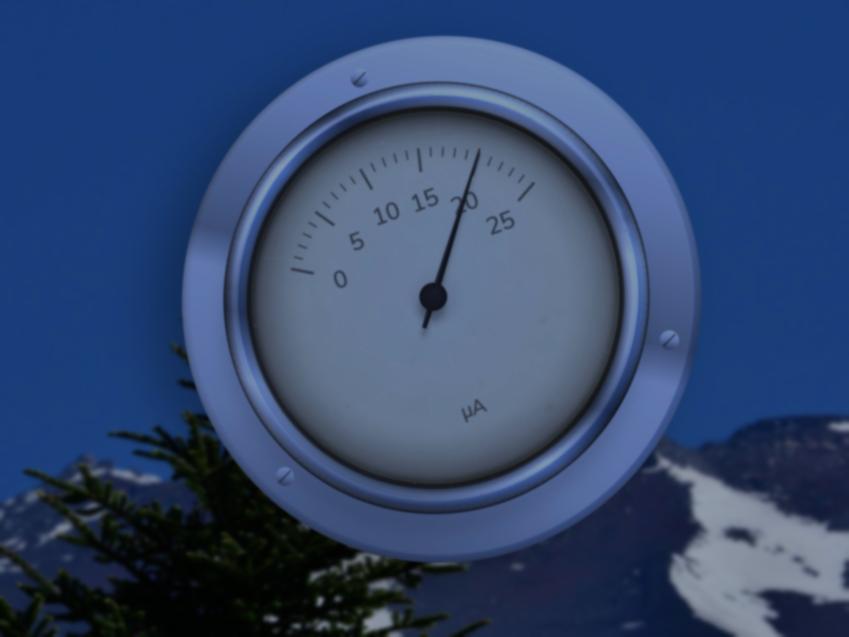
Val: 20 µA
